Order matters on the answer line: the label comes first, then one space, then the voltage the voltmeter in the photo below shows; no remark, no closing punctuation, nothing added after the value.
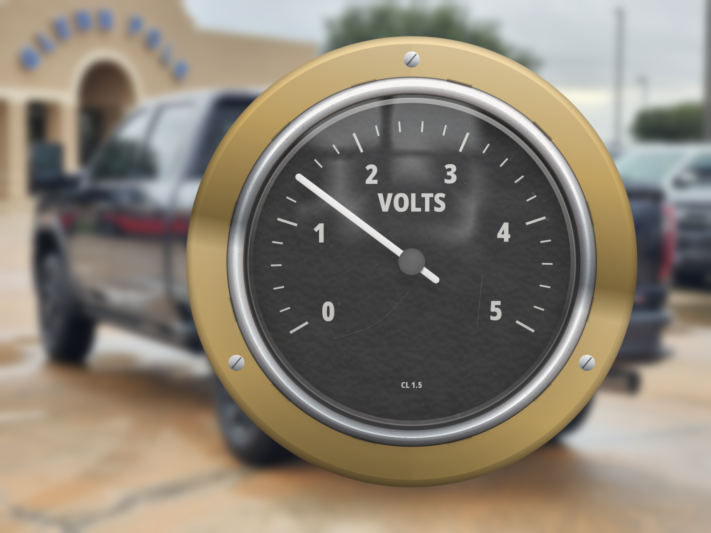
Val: 1.4 V
